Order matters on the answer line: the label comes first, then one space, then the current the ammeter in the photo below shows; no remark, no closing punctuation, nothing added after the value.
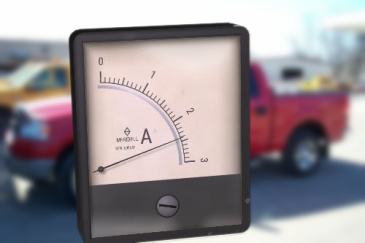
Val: 2.4 A
